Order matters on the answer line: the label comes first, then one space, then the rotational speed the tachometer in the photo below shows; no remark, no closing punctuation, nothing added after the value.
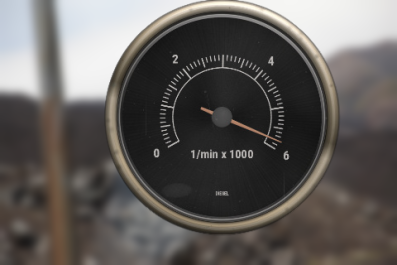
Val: 5800 rpm
